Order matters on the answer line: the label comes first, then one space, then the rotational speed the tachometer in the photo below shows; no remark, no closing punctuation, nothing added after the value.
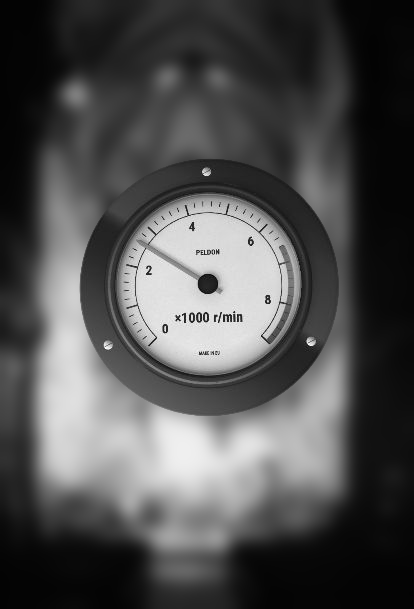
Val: 2600 rpm
